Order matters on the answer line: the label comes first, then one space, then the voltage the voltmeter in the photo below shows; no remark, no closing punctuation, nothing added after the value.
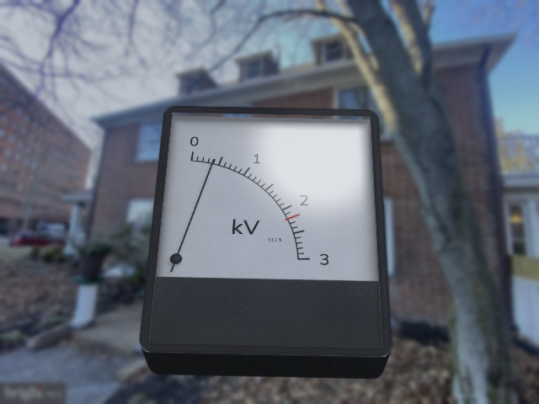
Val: 0.4 kV
